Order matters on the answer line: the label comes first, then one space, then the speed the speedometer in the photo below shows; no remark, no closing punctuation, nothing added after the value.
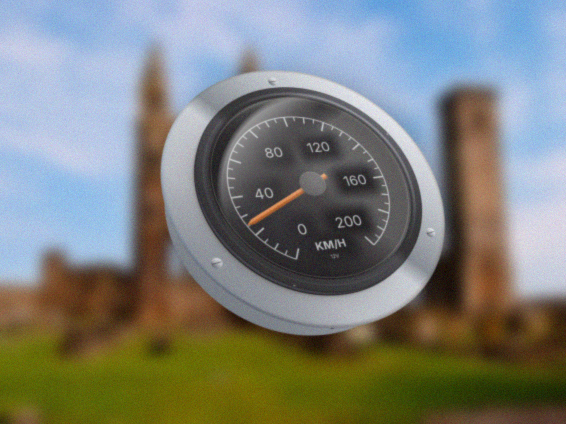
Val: 25 km/h
